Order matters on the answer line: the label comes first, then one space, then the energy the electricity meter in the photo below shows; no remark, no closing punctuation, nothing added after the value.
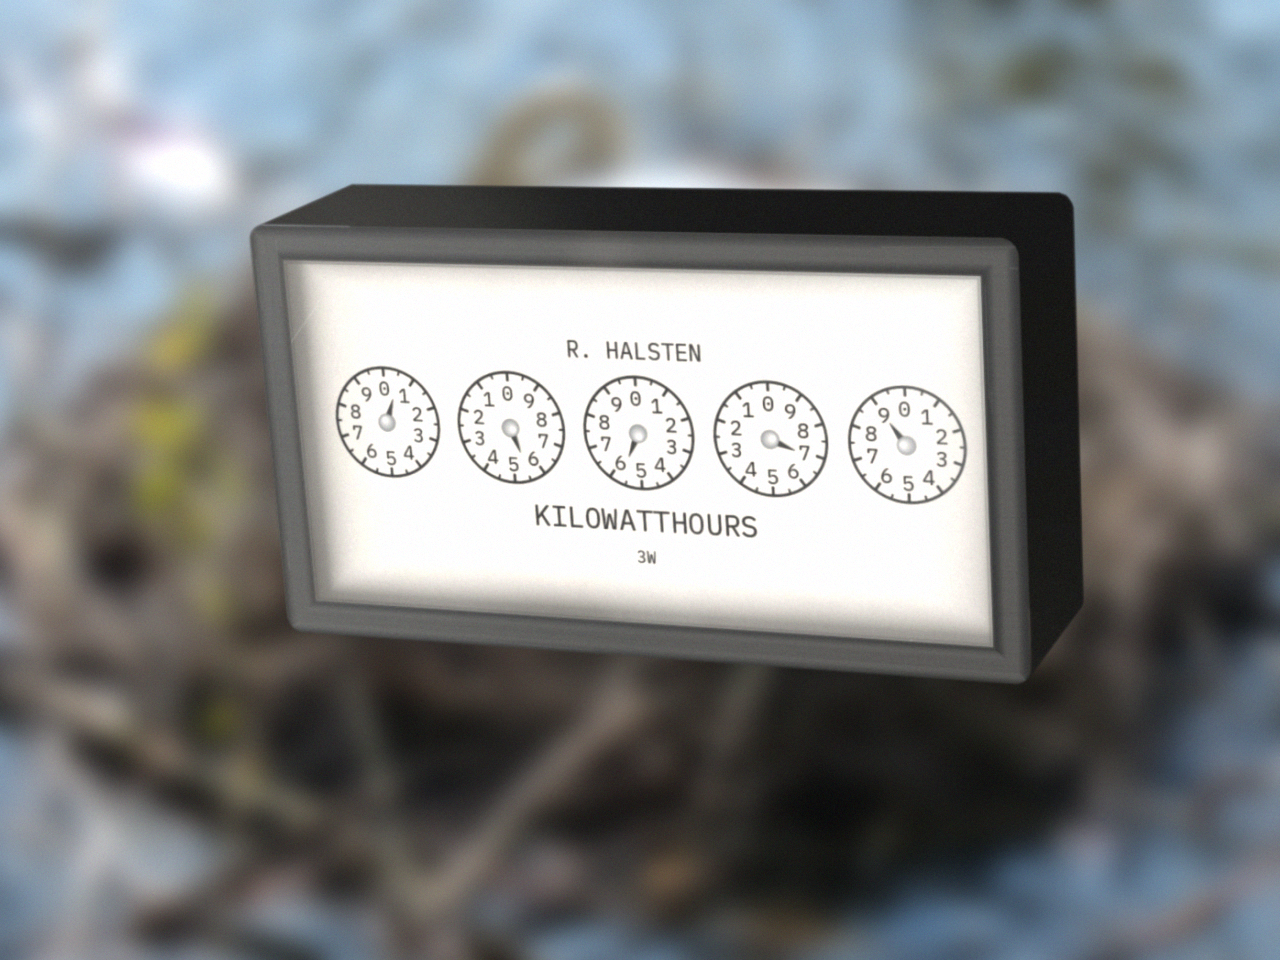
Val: 5569 kWh
